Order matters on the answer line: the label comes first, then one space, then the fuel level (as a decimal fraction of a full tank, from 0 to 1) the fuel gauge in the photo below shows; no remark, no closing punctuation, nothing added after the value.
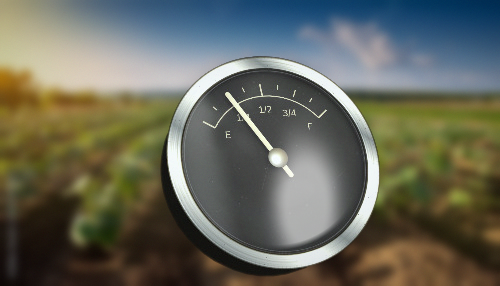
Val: 0.25
